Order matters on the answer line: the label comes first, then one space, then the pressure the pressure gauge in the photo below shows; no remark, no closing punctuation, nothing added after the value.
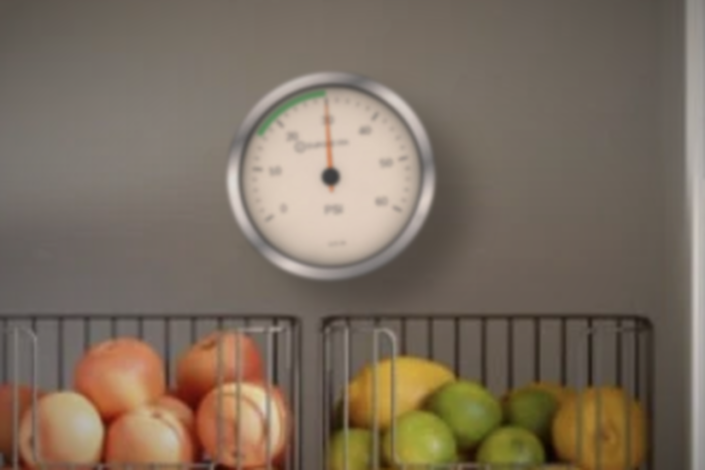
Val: 30 psi
